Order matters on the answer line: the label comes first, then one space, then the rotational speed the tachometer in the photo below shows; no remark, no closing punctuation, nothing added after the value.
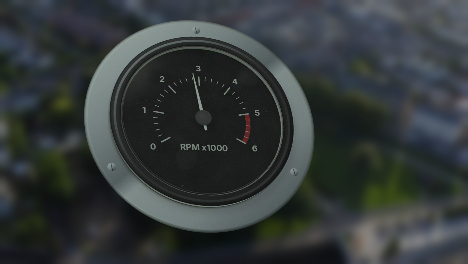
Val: 2800 rpm
